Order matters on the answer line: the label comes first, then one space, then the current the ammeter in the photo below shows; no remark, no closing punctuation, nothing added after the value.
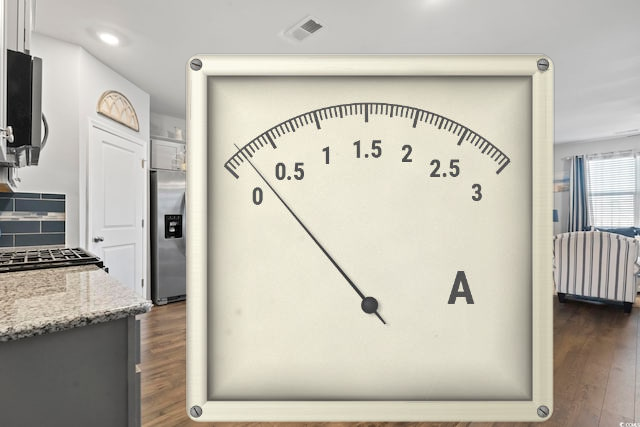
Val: 0.2 A
